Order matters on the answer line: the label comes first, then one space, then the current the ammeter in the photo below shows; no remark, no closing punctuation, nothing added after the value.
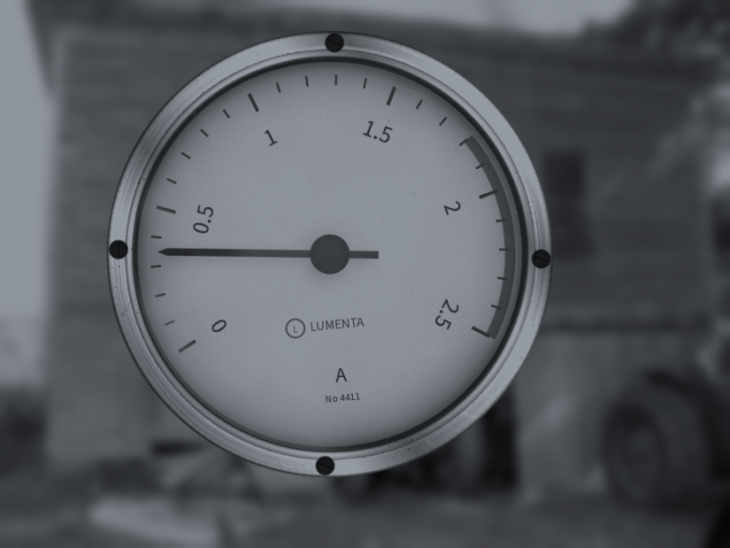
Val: 0.35 A
